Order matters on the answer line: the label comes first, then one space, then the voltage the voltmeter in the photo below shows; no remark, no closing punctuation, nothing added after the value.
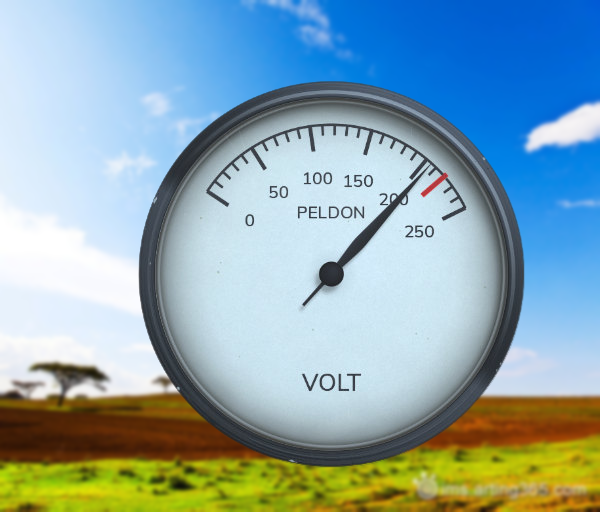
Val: 205 V
